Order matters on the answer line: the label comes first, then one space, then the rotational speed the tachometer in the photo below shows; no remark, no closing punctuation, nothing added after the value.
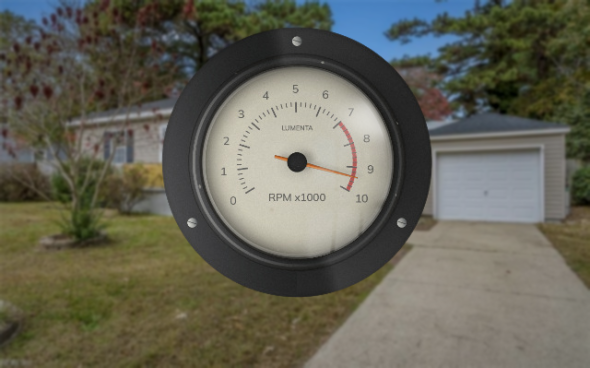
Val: 9400 rpm
